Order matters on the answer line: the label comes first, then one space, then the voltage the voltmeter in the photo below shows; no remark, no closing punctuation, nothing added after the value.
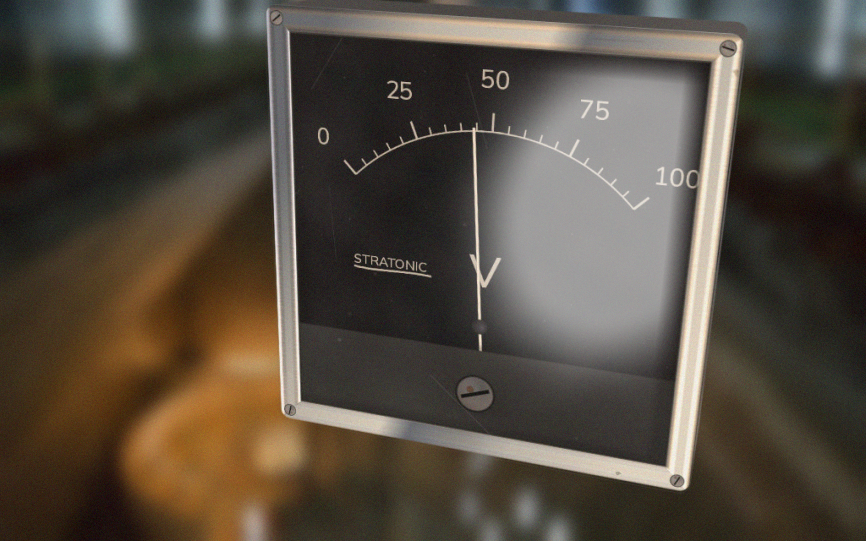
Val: 45 V
